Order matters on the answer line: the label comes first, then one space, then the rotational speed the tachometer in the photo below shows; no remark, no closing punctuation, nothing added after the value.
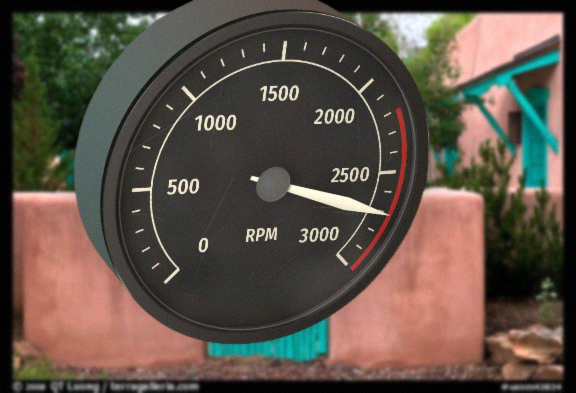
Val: 2700 rpm
